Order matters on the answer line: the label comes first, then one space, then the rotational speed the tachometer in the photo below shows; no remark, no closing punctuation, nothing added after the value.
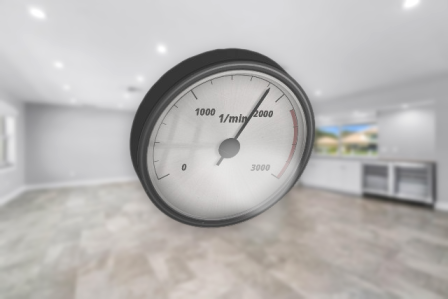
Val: 1800 rpm
